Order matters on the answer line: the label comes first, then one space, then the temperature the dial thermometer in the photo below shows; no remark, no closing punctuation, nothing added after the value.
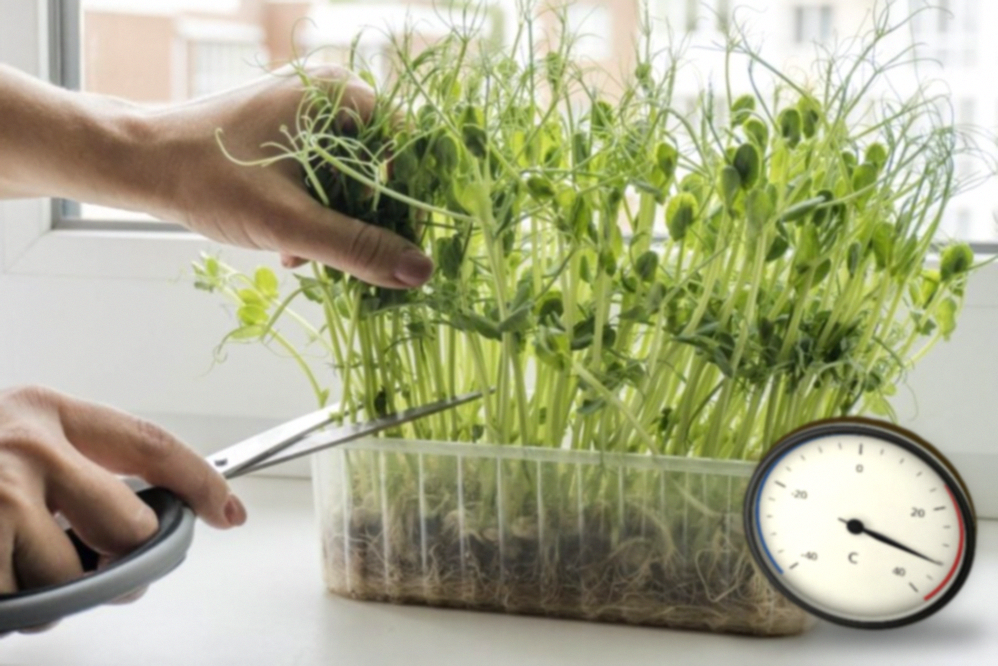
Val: 32 °C
